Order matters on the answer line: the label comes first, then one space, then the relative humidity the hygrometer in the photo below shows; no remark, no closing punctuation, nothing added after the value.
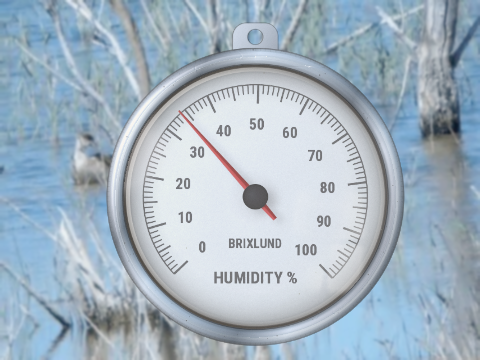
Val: 34 %
